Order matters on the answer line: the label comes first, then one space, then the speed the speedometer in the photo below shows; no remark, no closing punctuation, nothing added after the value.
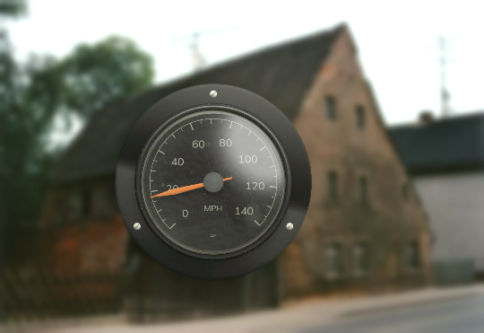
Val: 17.5 mph
